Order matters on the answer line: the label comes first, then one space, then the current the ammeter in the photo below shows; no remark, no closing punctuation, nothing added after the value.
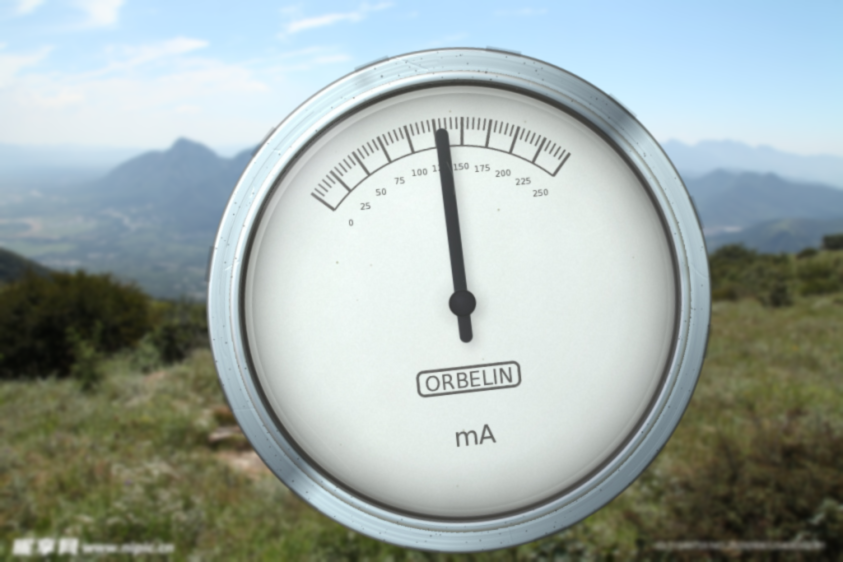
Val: 130 mA
